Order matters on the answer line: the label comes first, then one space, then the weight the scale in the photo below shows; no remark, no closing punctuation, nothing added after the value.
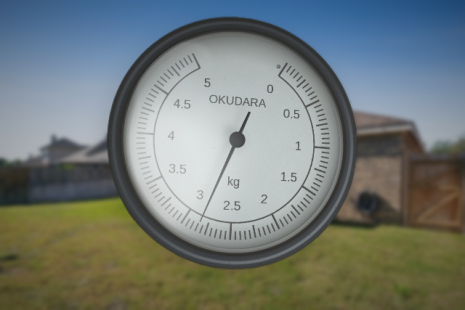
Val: 2.85 kg
